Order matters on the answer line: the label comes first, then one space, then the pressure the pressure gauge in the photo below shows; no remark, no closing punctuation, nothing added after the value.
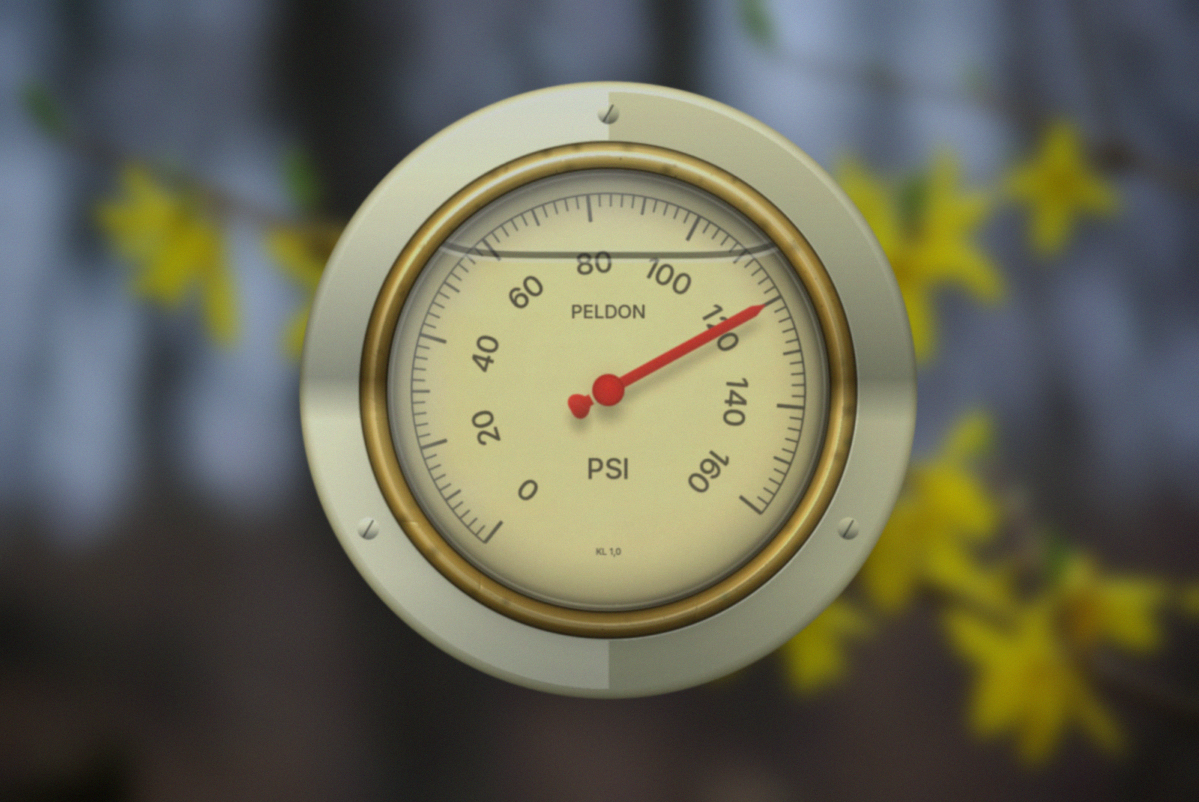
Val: 120 psi
